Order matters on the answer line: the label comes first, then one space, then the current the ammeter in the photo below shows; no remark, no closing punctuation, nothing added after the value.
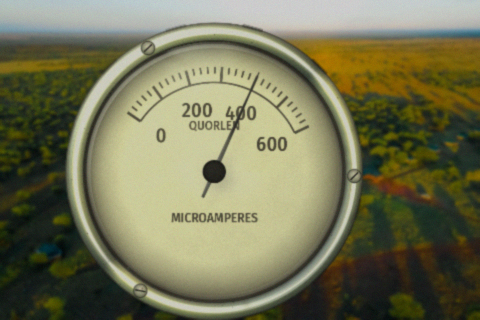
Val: 400 µA
